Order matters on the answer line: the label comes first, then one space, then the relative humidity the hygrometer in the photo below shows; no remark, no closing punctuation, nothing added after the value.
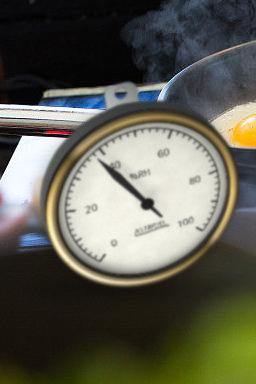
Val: 38 %
